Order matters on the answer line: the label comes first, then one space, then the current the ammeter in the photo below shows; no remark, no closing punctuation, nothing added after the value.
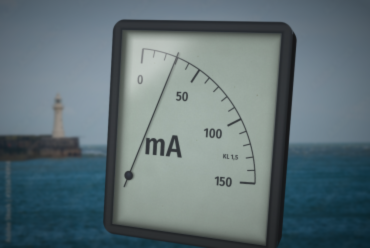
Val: 30 mA
